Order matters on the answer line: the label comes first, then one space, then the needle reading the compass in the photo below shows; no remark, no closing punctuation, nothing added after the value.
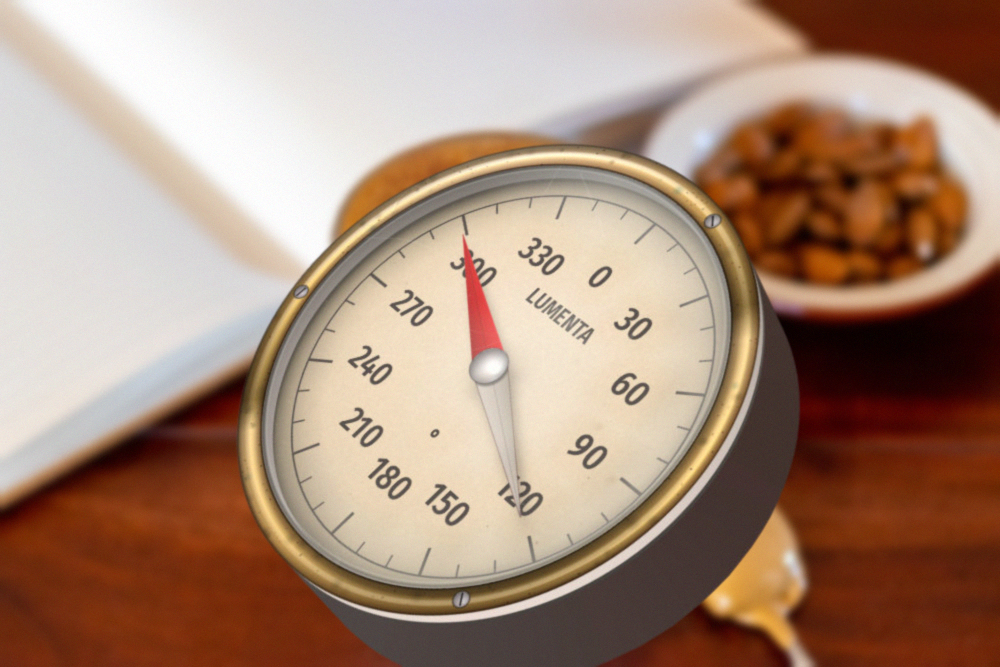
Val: 300 °
